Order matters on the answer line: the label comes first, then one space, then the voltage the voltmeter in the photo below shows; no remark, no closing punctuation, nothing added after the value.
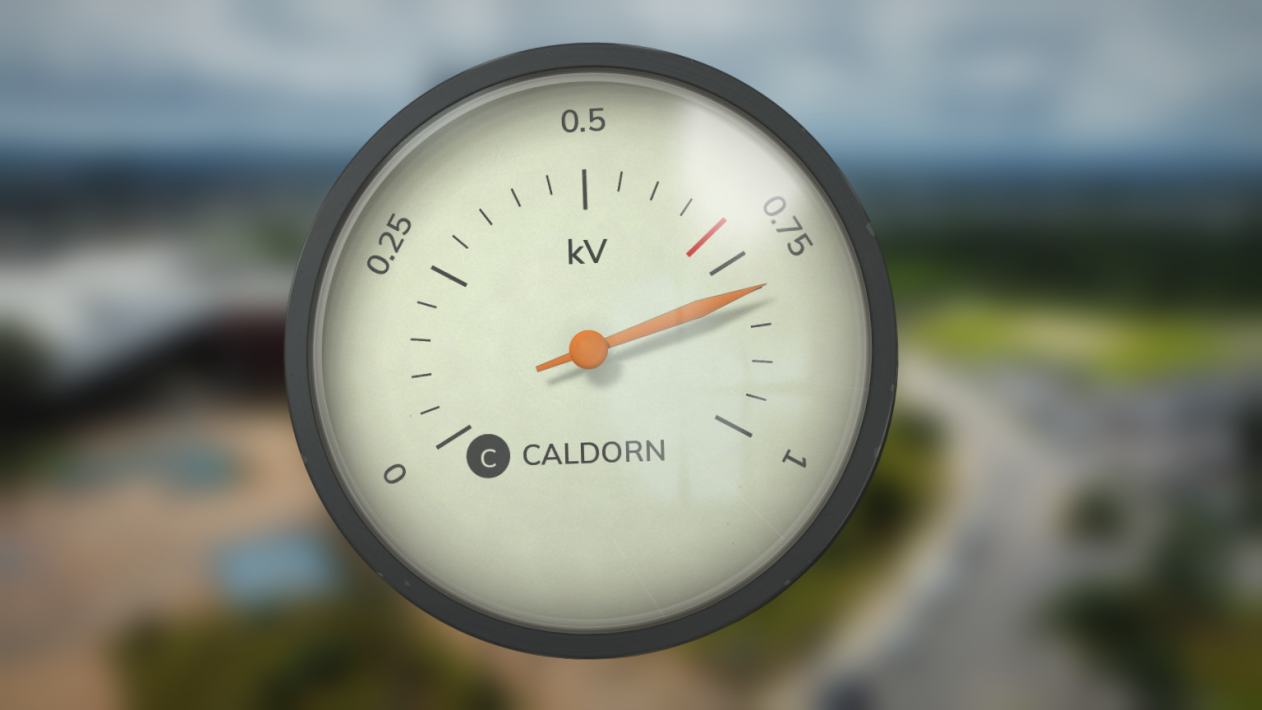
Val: 0.8 kV
